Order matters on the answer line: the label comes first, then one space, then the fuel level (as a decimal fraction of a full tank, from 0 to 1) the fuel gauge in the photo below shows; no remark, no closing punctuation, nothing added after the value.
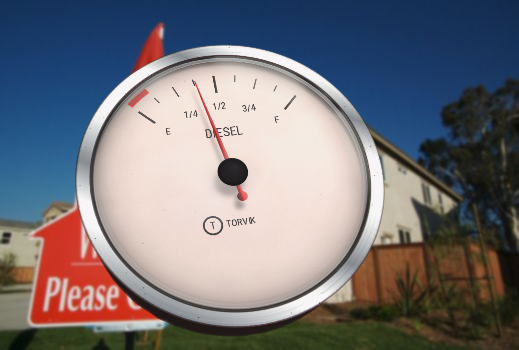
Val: 0.375
